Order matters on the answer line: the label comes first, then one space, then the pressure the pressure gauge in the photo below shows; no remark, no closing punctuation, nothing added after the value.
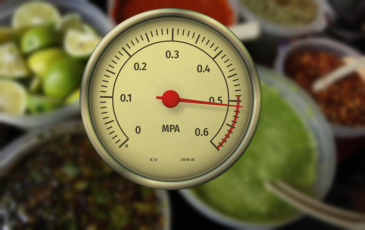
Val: 0.51 MPa
